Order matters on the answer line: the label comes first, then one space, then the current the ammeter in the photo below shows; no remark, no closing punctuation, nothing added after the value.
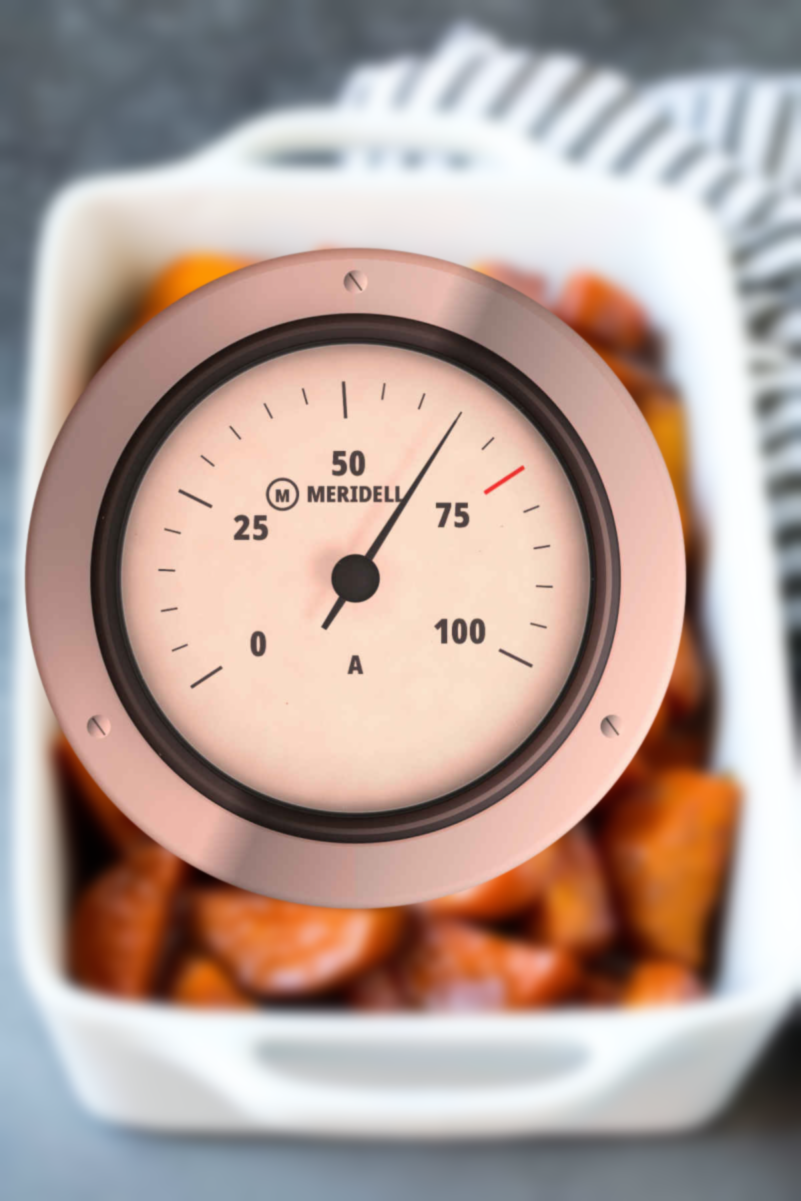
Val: 65 A
